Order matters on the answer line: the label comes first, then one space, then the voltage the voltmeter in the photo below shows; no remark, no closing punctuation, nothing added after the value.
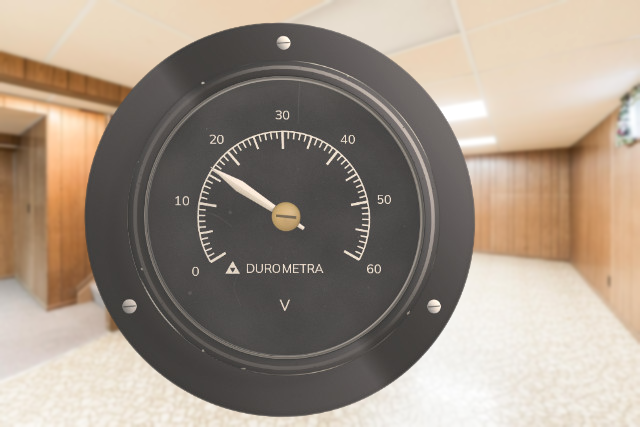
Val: 16 V
